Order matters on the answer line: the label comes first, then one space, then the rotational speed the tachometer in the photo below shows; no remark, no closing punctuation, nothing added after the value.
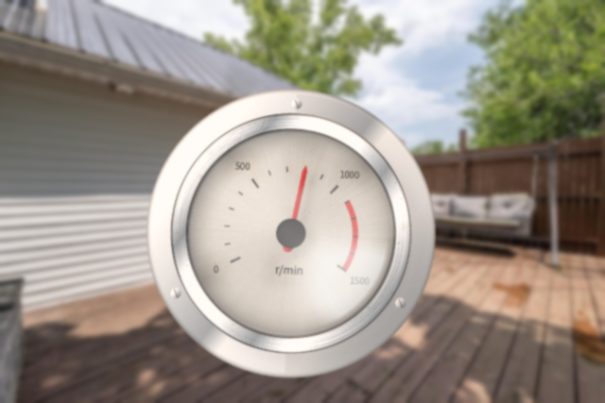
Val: 800 rpm
